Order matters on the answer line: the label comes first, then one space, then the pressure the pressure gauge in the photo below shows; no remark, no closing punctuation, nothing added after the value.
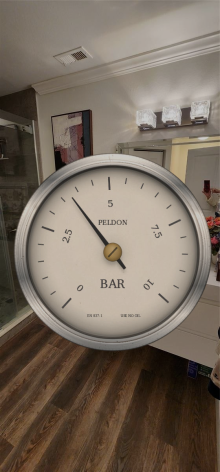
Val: 3.75 bar
